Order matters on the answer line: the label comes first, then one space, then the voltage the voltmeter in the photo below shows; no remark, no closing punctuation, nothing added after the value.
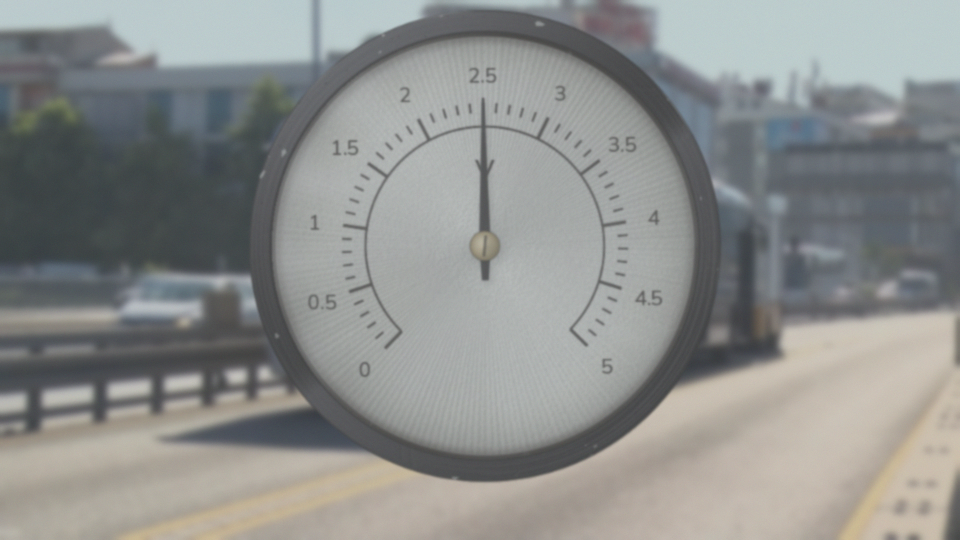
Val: 2.5 V
